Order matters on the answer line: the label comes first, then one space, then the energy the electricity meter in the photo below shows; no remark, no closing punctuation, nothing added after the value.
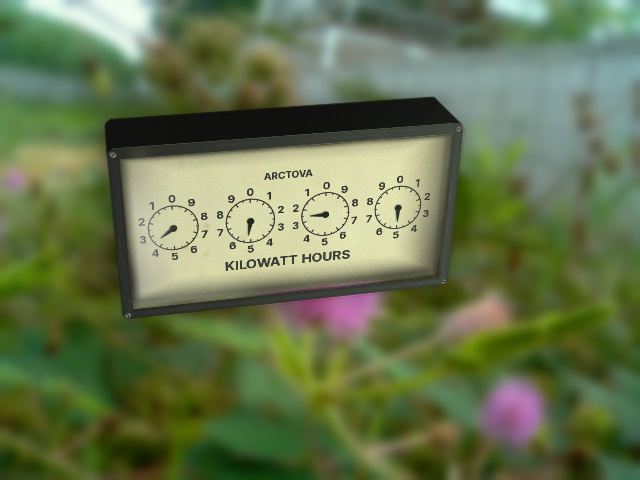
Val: 3525 kWh
